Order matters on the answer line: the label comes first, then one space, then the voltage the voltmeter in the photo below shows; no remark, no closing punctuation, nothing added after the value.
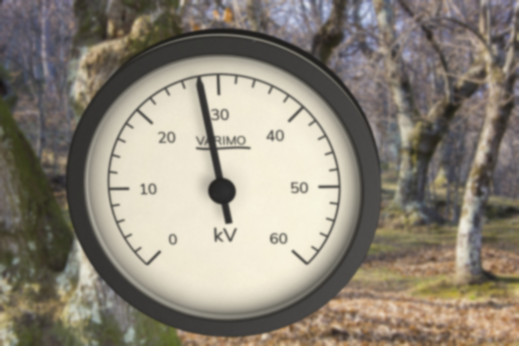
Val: 28 kV
